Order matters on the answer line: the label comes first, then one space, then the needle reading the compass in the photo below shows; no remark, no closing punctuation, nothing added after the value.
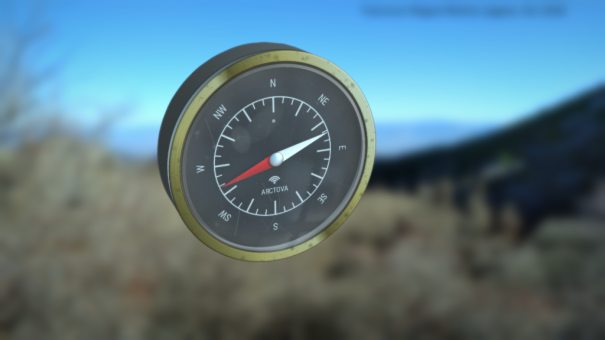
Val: 250 °
